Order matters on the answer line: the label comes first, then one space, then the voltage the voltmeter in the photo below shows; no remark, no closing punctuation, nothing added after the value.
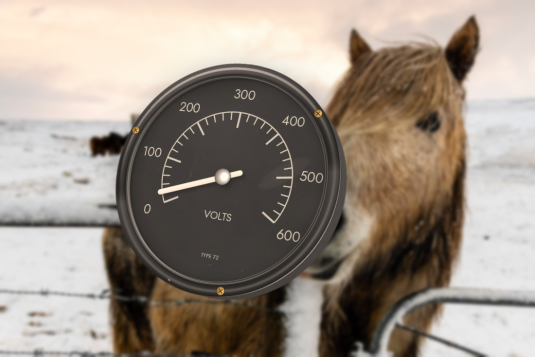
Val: 20 V
